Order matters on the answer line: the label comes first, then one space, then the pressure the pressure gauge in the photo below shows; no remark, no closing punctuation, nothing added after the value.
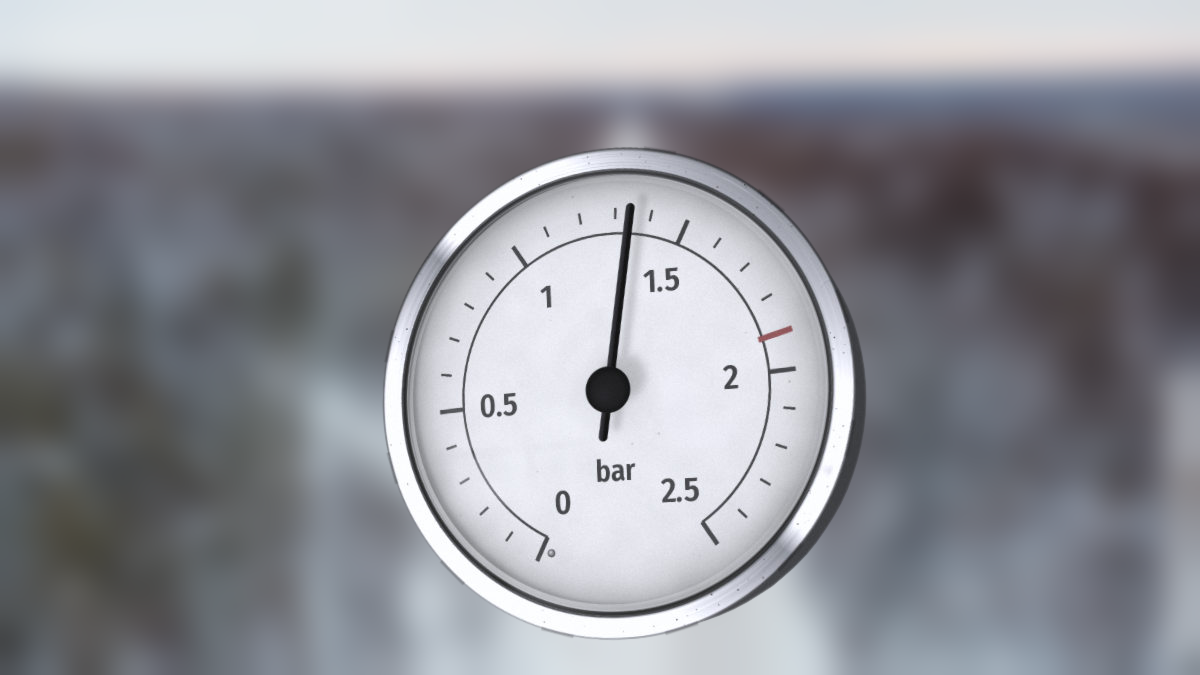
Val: 1.35 bar
